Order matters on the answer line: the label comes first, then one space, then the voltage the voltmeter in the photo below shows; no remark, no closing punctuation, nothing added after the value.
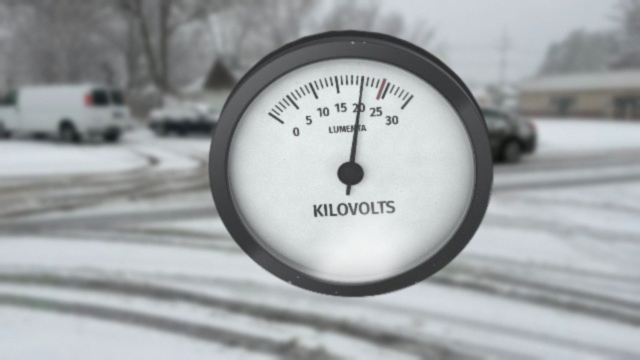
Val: 20 kV
